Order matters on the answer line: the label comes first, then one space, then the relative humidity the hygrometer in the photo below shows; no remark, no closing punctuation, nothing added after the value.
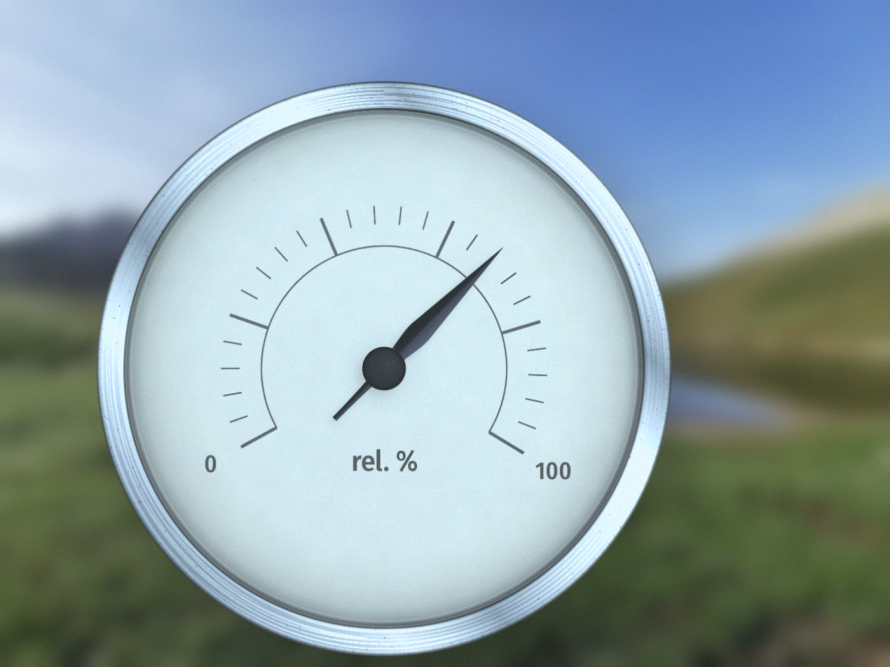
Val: 68 %
